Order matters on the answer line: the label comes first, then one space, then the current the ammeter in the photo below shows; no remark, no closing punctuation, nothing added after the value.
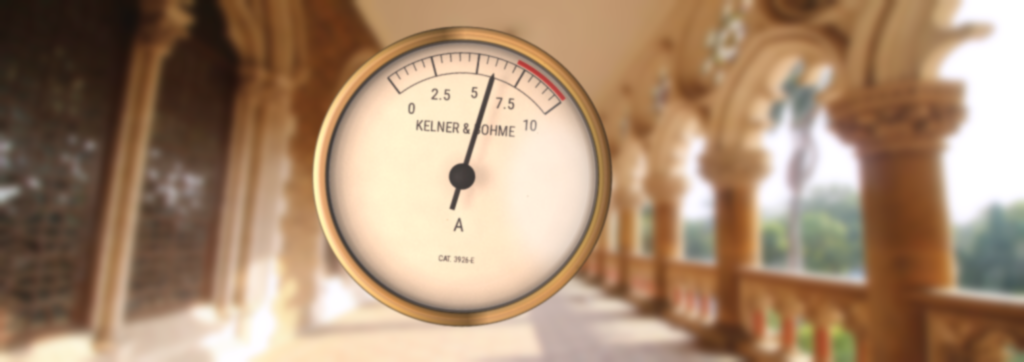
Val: 6 A
